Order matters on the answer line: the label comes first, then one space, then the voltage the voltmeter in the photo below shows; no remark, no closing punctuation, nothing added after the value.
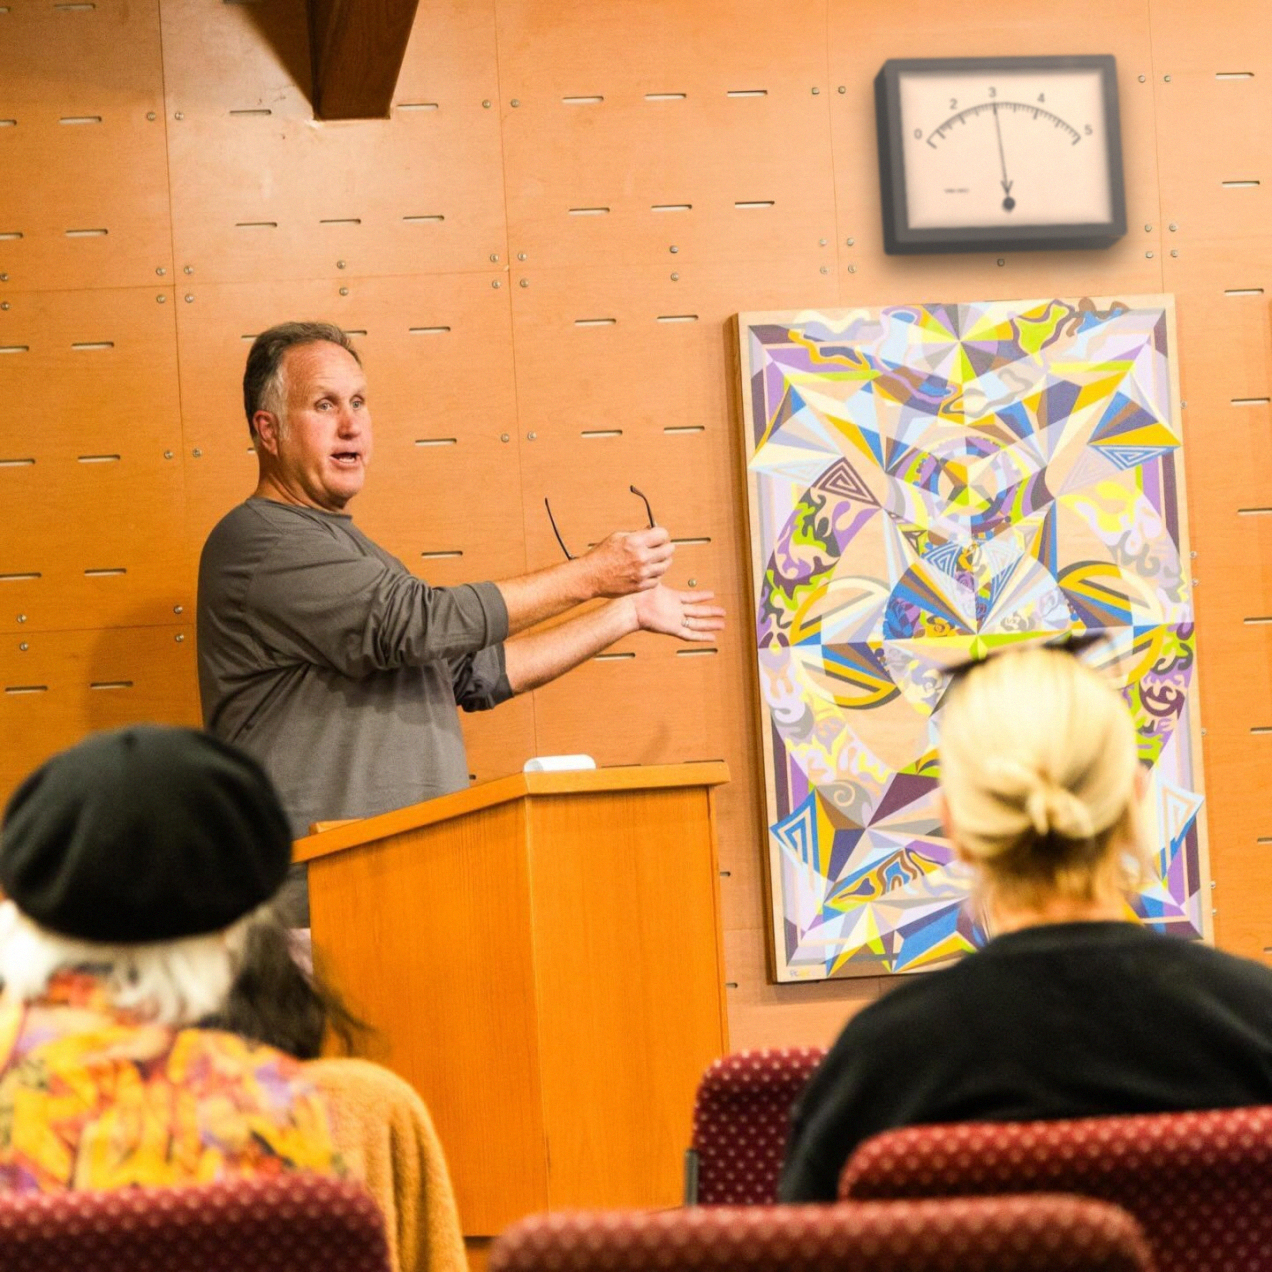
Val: 3 V
